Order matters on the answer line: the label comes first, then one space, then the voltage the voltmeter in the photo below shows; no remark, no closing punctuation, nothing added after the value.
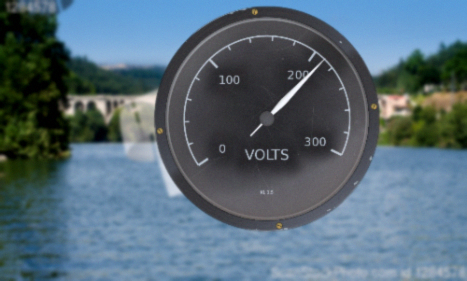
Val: 210 V
